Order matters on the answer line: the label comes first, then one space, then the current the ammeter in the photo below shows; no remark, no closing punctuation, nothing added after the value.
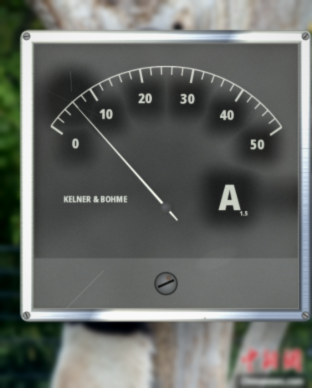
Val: 6 A
